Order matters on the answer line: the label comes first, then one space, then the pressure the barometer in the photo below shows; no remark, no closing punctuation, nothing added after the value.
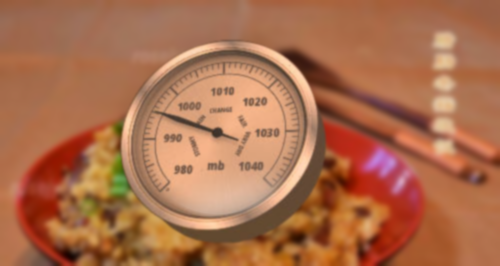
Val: 995 mbar
